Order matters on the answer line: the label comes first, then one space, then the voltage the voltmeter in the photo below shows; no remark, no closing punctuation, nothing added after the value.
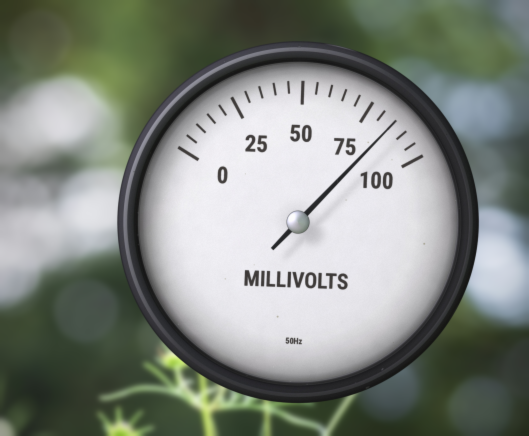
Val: 85 mV
